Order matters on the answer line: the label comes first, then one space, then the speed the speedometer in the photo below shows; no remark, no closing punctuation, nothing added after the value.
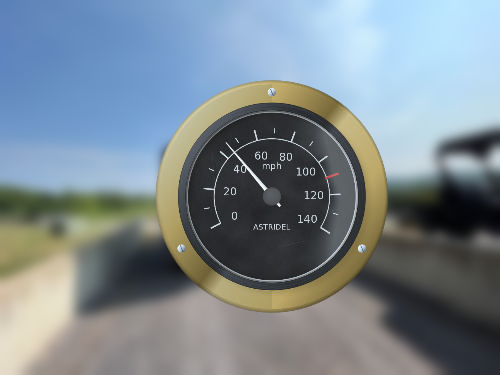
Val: 45 mph
